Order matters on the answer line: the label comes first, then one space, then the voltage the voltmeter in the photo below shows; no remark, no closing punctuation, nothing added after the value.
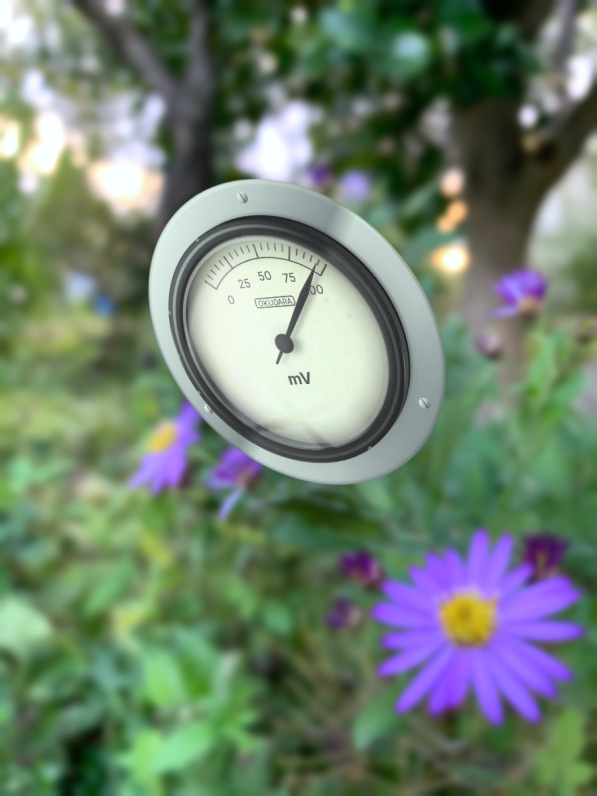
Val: 95 mV
